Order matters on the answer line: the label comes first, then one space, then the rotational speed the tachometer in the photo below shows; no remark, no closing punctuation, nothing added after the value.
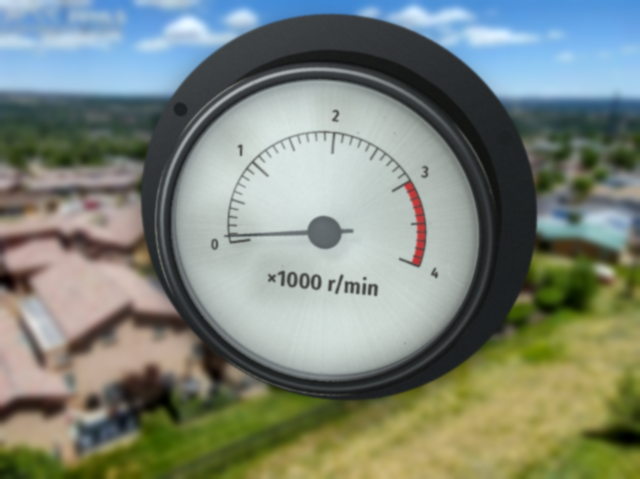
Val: 100 rpm
